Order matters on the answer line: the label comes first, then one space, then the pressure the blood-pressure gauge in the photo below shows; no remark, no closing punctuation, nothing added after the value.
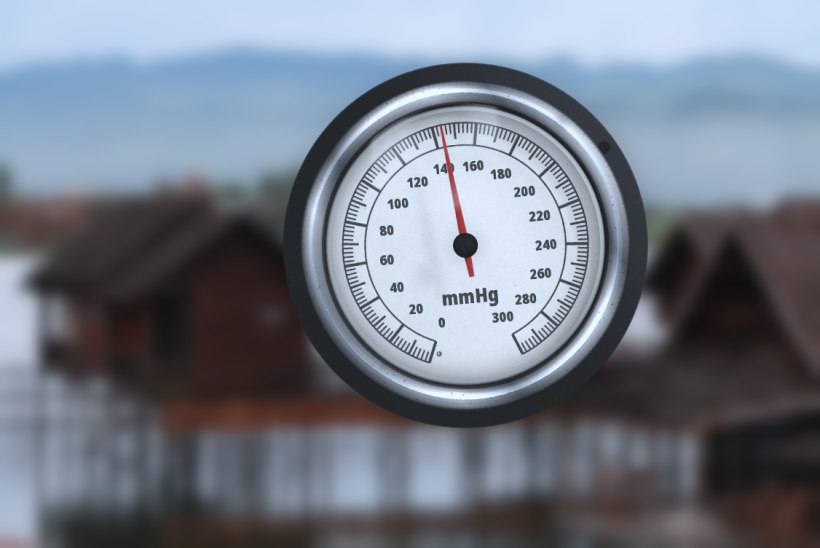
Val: 144 mmHg
